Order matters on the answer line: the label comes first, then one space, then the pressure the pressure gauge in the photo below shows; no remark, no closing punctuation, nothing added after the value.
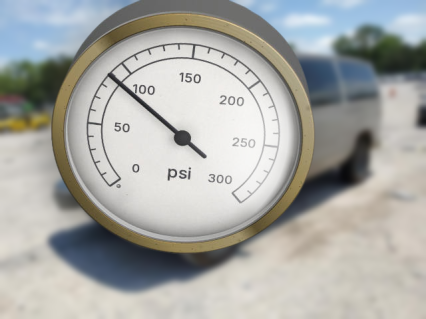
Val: 90 psi
